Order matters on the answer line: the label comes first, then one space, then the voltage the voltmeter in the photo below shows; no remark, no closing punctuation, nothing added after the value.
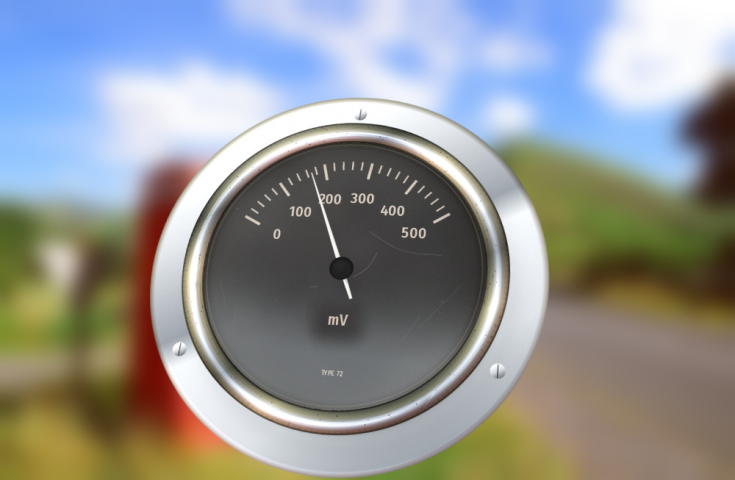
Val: 170 mV
